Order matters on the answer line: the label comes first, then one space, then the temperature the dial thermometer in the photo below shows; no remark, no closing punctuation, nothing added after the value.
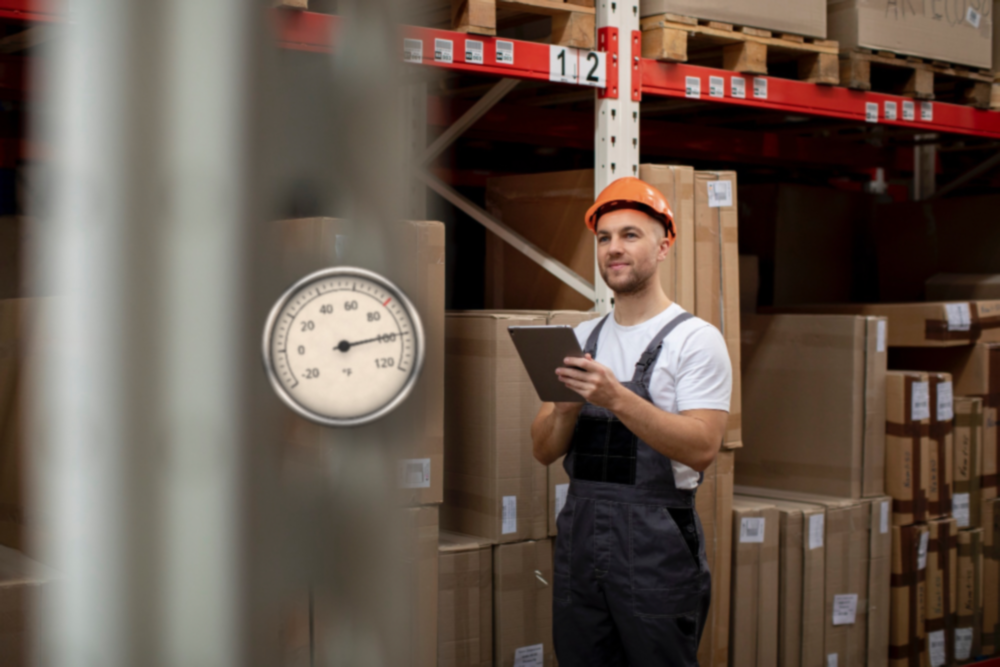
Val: 100 °F
